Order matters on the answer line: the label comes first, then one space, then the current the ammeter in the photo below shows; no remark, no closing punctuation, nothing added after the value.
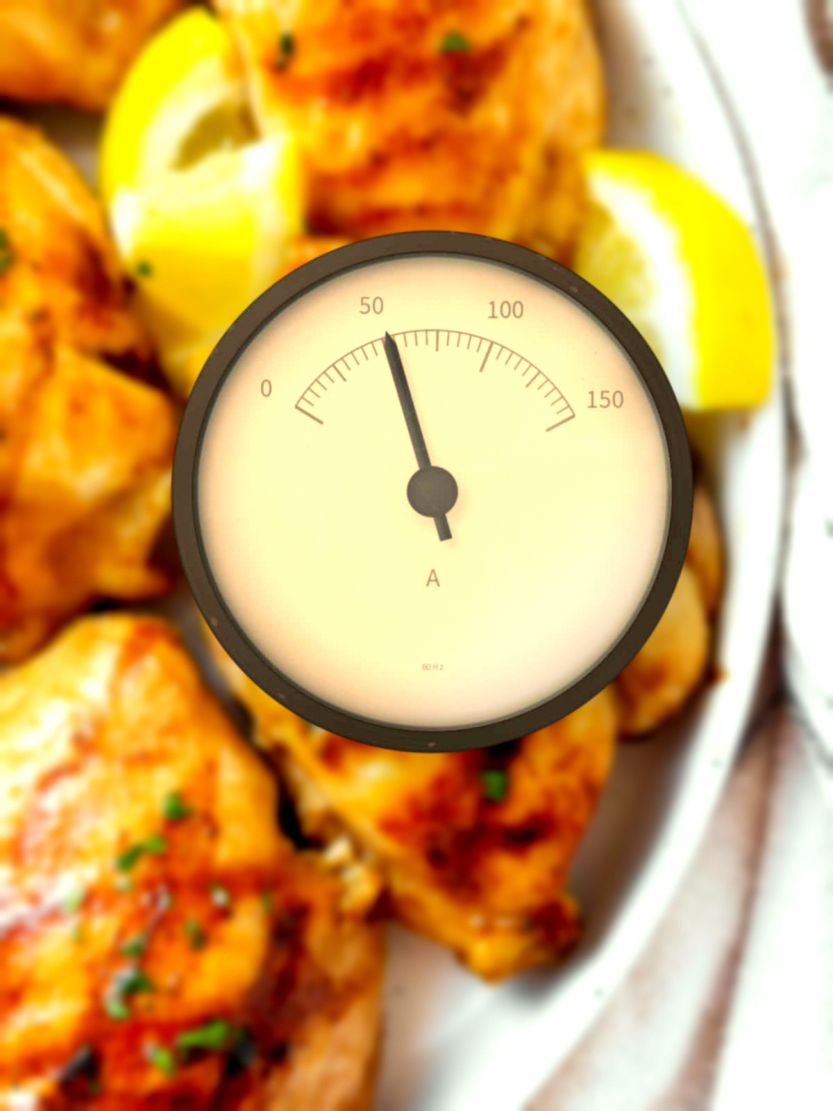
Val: 52.5 A
